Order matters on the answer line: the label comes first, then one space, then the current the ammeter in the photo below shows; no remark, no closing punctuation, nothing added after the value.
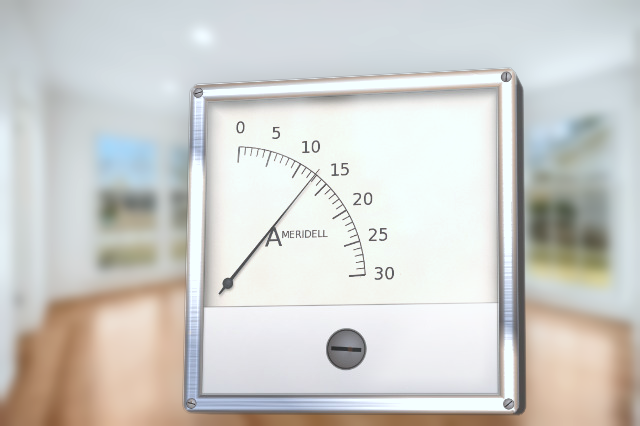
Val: 13 A
